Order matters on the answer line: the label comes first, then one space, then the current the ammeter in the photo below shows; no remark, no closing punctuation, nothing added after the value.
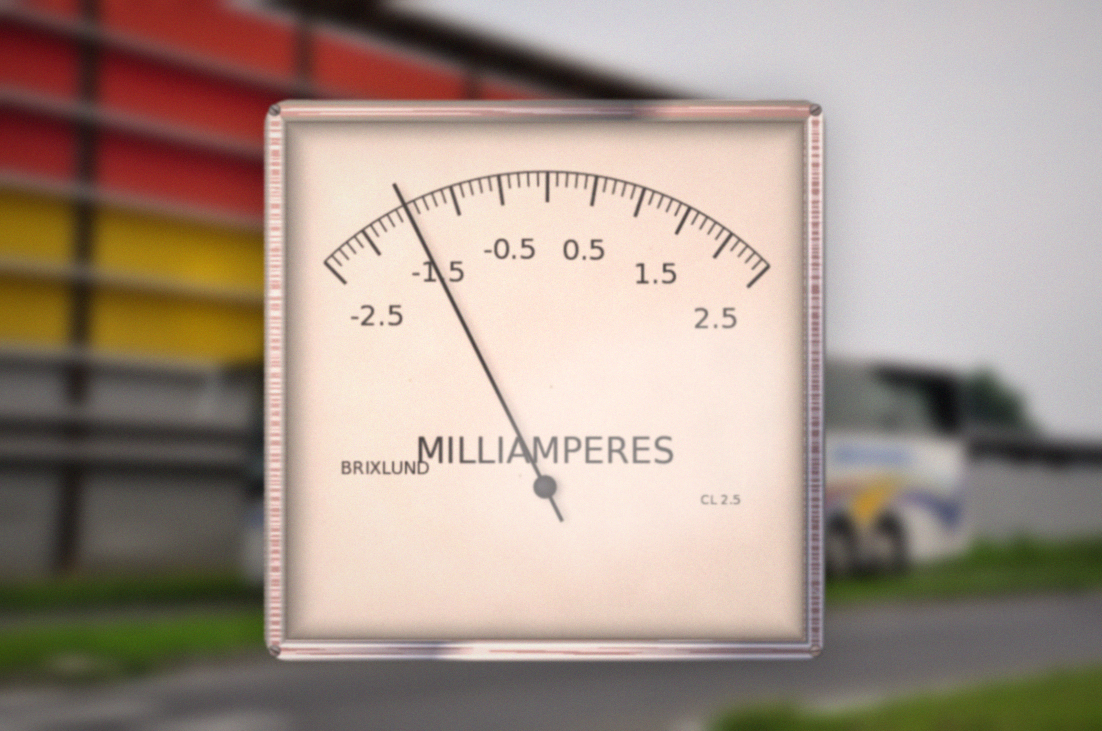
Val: -1.5 mA
